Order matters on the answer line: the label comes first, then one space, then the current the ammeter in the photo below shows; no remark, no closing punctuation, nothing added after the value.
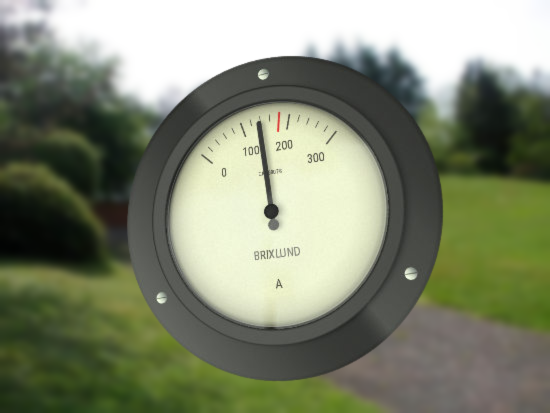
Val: 140 A
